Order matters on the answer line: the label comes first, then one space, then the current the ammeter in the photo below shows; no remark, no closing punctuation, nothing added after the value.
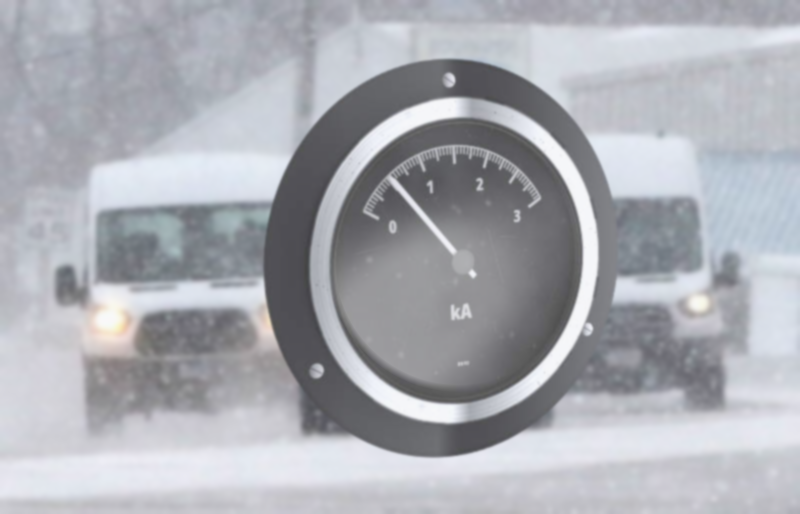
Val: 0.5 kA
